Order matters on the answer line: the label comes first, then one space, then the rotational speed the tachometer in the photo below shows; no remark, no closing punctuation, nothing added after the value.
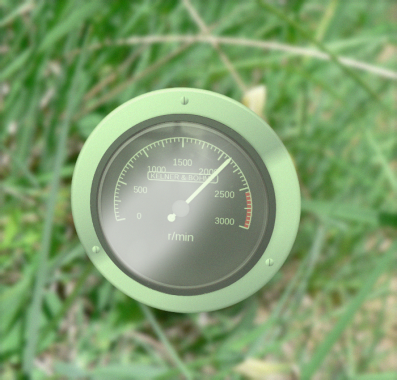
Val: 2100 rpm
